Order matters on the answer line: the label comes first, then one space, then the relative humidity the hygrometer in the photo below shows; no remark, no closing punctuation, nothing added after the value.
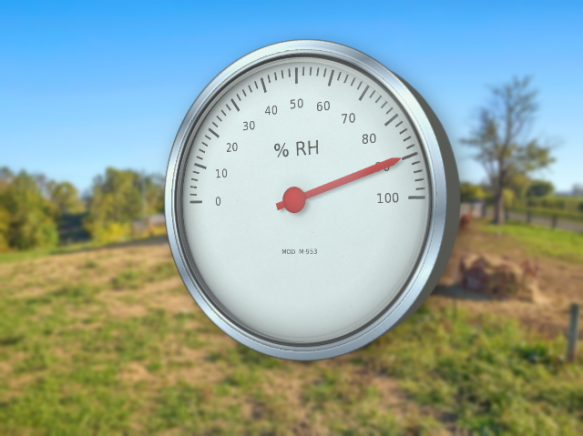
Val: 90 %
